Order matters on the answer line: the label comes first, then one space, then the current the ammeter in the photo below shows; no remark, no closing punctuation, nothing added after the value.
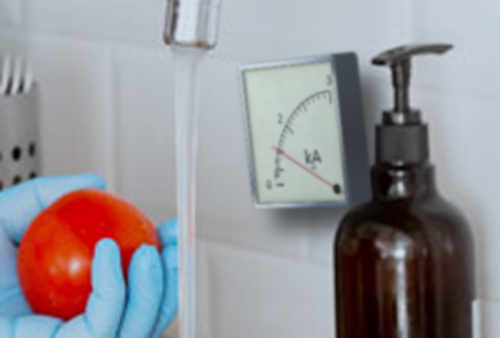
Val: 1.5 kA
